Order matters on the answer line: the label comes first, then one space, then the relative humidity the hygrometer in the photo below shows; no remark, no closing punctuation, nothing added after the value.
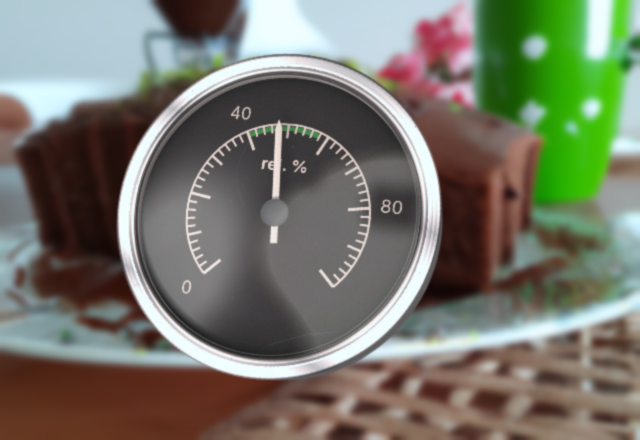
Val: 48 %
